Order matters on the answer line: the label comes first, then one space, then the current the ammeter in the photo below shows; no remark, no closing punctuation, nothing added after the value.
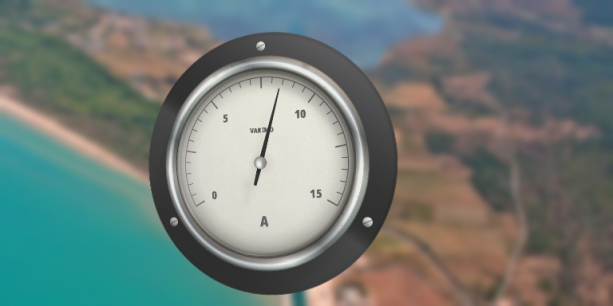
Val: 8.5 A
